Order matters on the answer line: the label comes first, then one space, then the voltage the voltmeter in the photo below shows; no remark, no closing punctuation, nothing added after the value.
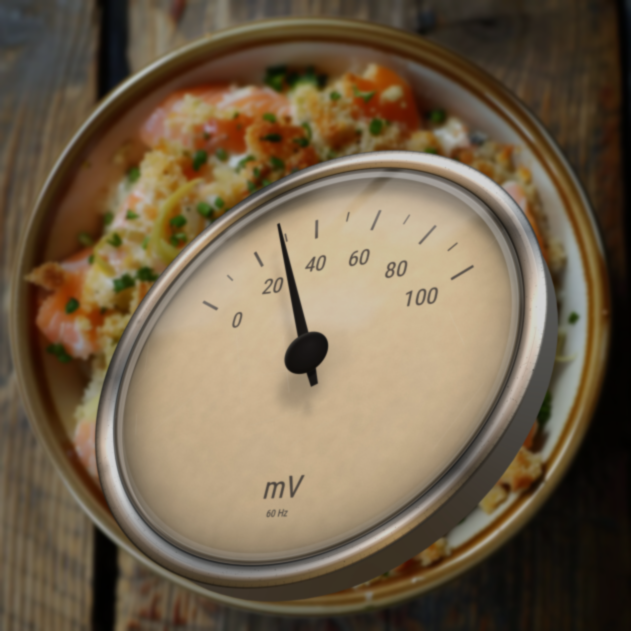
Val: 30 mV
